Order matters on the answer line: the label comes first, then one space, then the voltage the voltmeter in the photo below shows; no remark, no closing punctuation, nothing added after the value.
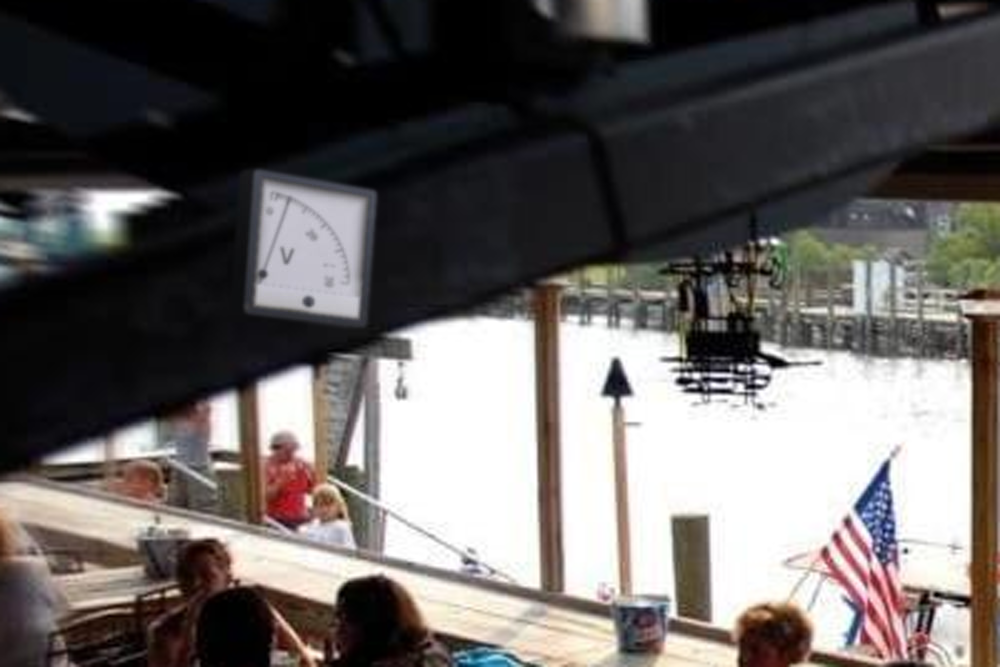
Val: 10 V
